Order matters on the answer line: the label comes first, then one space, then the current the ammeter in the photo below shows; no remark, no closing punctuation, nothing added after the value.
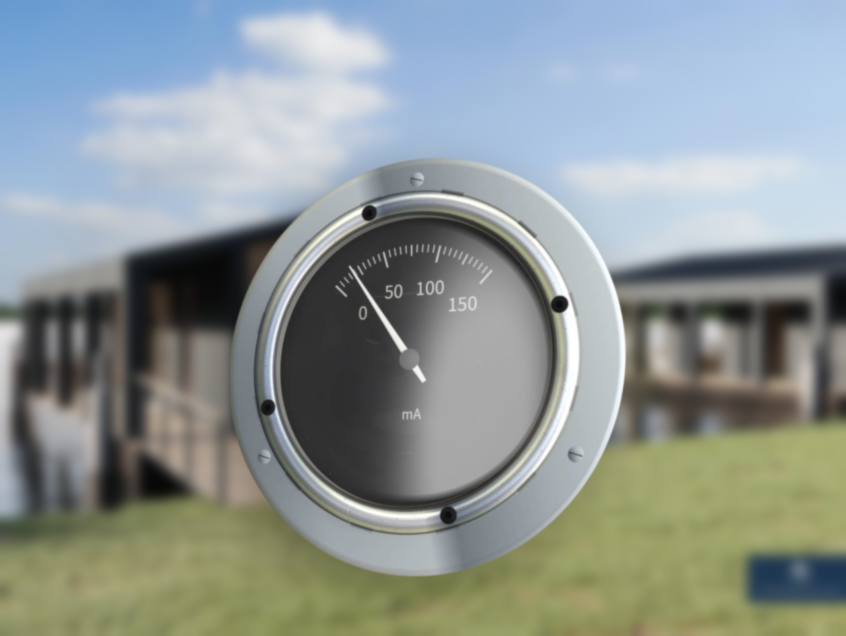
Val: 20 mA
